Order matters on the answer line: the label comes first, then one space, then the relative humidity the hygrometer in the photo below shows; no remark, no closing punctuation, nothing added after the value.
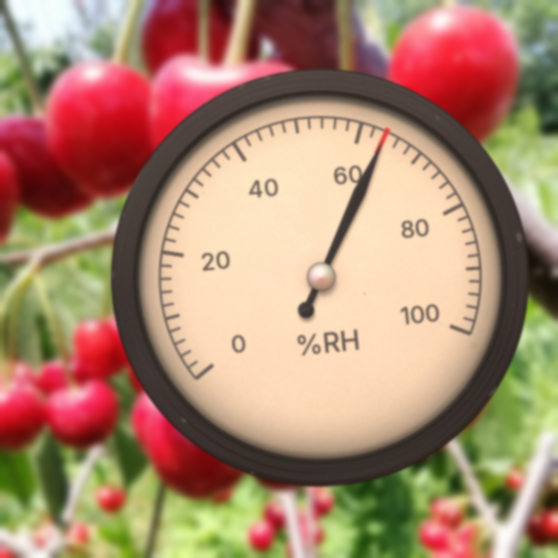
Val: 64 %
